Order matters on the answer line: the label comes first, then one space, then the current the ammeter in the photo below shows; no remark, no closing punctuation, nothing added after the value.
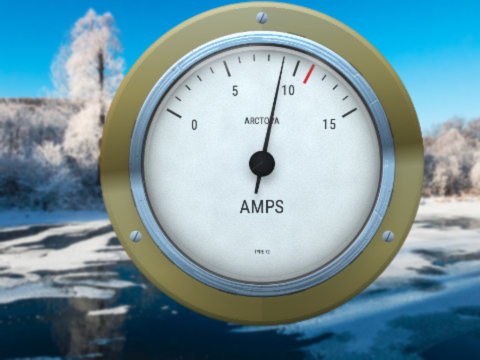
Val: 9 A
